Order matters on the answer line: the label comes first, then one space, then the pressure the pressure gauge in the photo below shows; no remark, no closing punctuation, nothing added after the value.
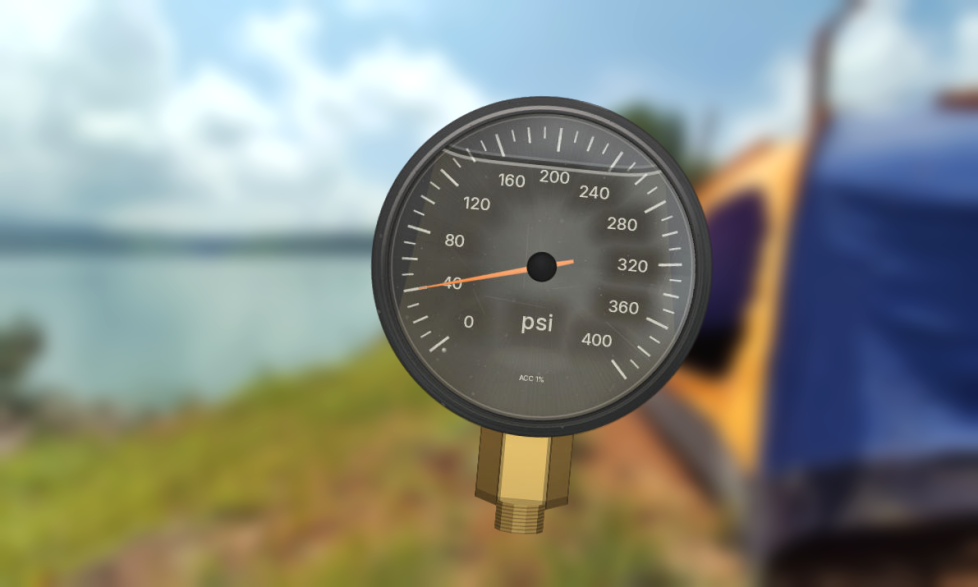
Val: 40 psi
